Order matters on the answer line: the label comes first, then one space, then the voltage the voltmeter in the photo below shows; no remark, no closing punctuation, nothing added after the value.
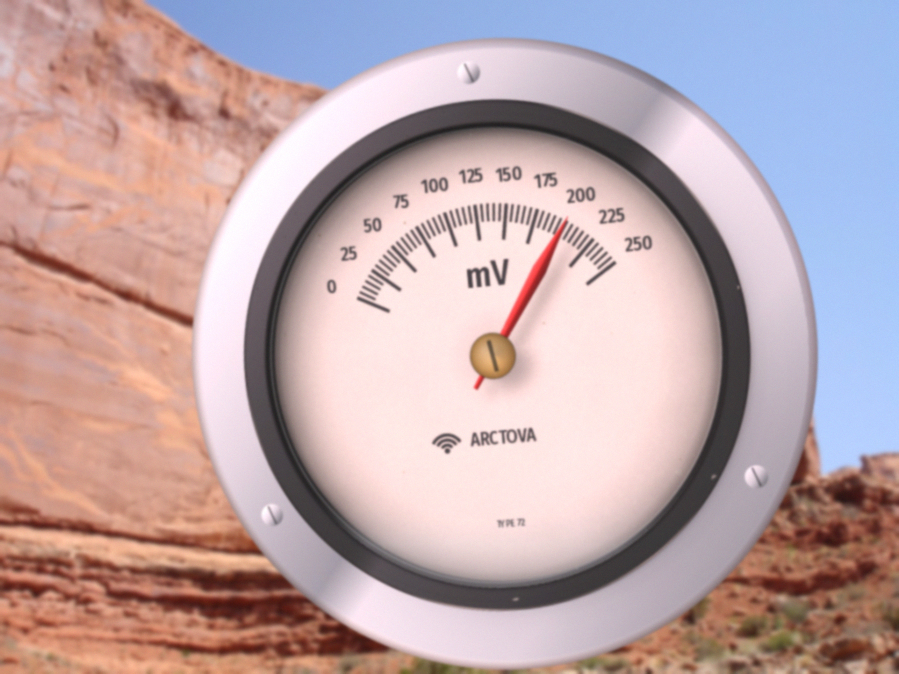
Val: 200 mV
